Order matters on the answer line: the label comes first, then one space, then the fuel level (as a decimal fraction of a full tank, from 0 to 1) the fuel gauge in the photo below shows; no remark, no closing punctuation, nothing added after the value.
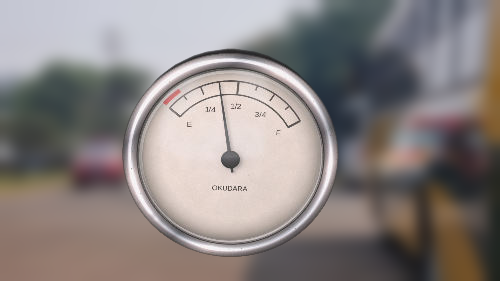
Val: 0.375
